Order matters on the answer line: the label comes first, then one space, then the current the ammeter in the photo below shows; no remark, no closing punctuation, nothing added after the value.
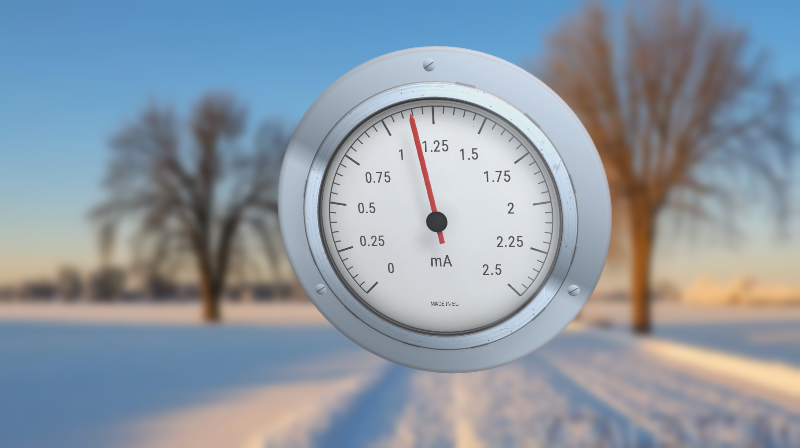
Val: 1.15 mA
